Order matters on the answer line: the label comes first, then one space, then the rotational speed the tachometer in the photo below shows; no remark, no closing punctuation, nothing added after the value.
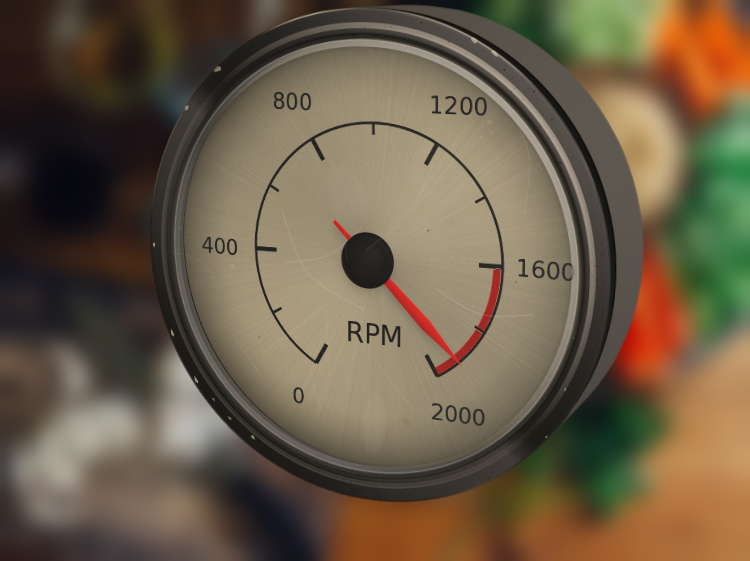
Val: 1900 rpm
